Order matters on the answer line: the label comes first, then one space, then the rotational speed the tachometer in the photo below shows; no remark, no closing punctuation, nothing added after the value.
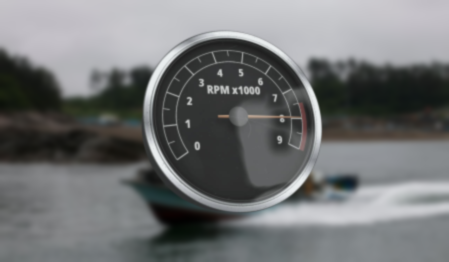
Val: 8000 rpm
